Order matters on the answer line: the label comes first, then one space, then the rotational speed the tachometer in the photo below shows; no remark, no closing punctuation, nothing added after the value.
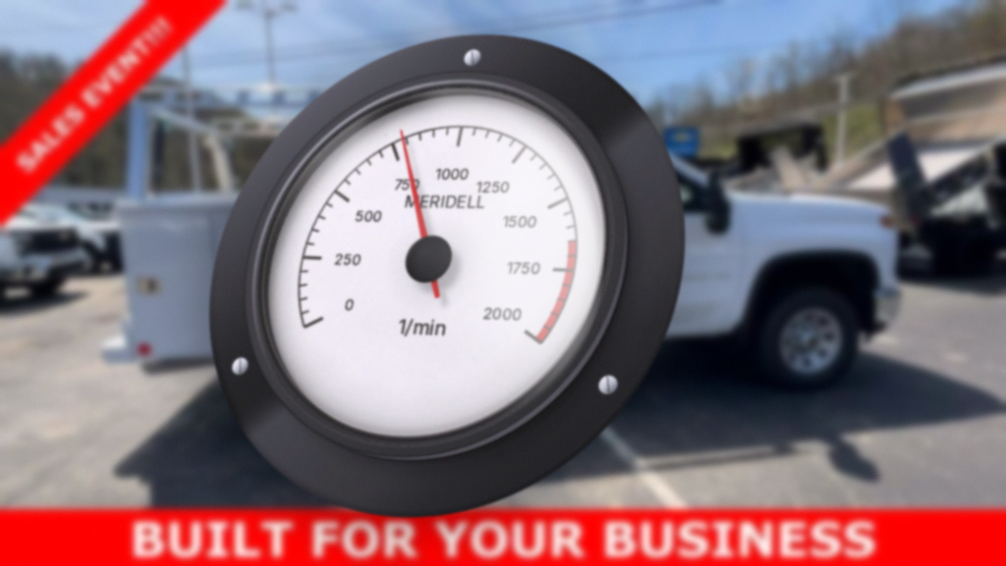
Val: 800 rpm
